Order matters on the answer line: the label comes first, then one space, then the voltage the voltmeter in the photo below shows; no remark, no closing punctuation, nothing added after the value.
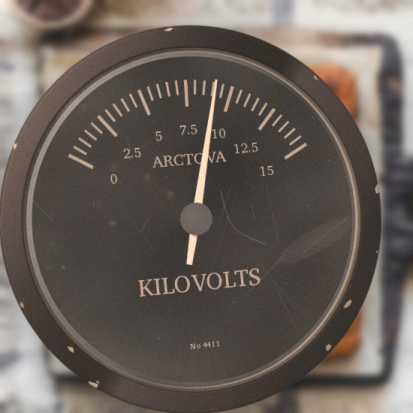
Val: 9 kV
